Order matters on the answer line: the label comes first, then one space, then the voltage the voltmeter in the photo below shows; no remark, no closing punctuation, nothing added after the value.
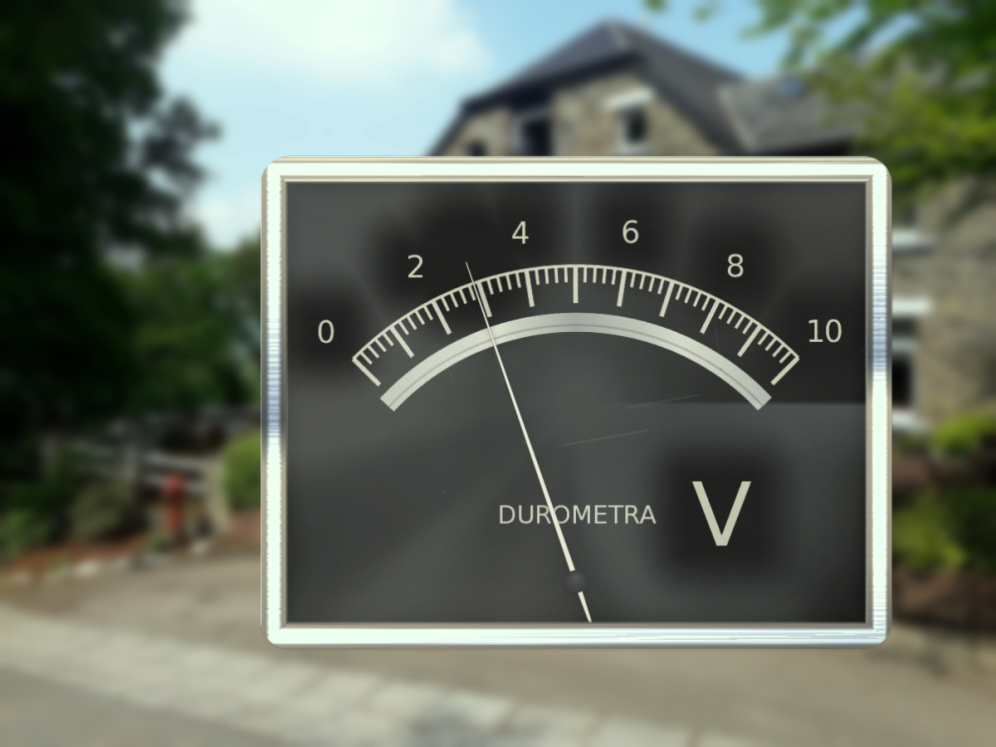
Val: 2.9 V
